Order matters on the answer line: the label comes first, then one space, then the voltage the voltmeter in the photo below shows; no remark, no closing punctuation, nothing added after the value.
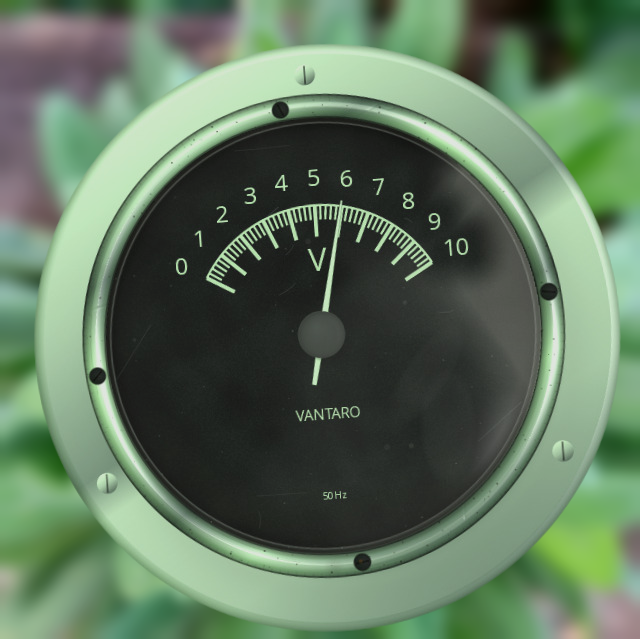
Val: 6 V
